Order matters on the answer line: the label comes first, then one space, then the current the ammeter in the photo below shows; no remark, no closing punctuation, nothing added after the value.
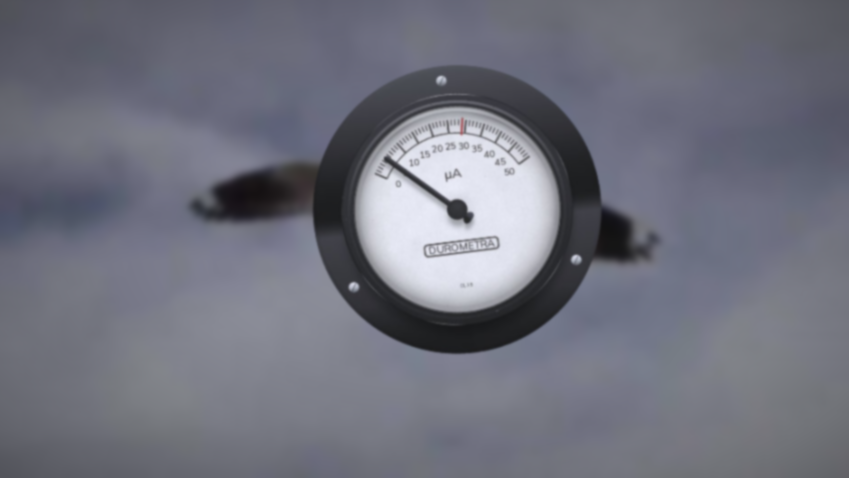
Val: 5 µA
